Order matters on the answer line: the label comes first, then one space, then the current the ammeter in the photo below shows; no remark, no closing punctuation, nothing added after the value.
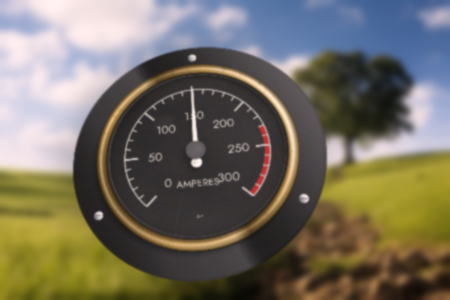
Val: 150 A
